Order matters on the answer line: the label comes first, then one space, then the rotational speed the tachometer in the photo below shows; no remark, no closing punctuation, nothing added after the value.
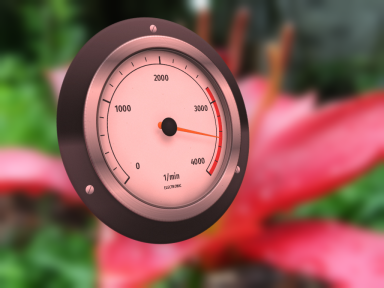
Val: 3500 rpm
